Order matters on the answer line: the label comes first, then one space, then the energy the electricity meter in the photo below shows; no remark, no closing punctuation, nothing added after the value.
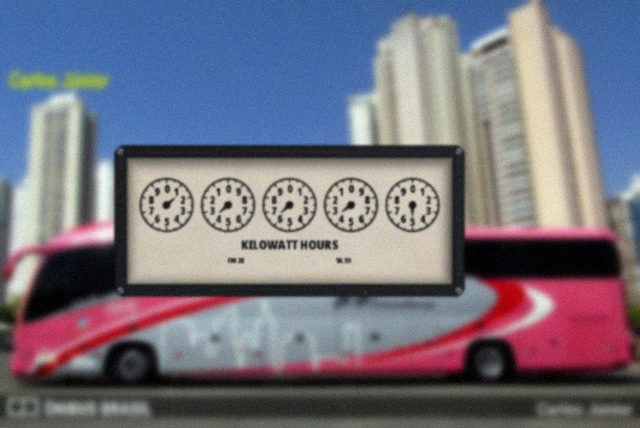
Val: 13635 kWh
